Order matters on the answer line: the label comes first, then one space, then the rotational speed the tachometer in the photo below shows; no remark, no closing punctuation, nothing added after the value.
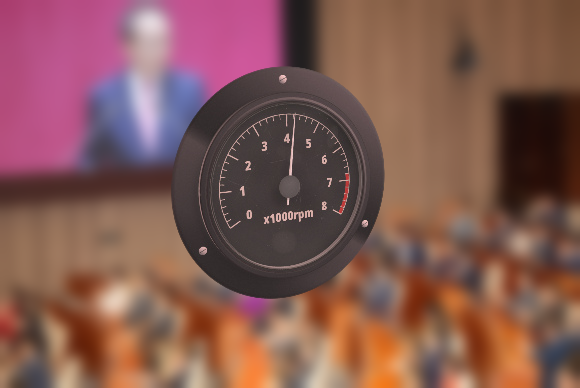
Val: 4200 rpm
